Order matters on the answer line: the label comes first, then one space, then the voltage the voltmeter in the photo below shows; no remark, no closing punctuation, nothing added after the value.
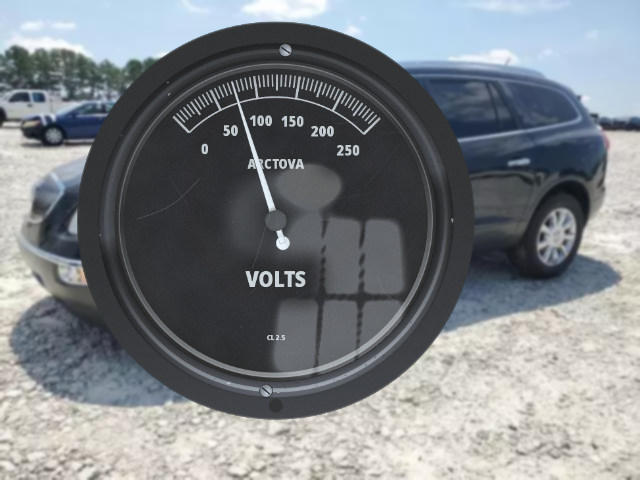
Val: 75 V
